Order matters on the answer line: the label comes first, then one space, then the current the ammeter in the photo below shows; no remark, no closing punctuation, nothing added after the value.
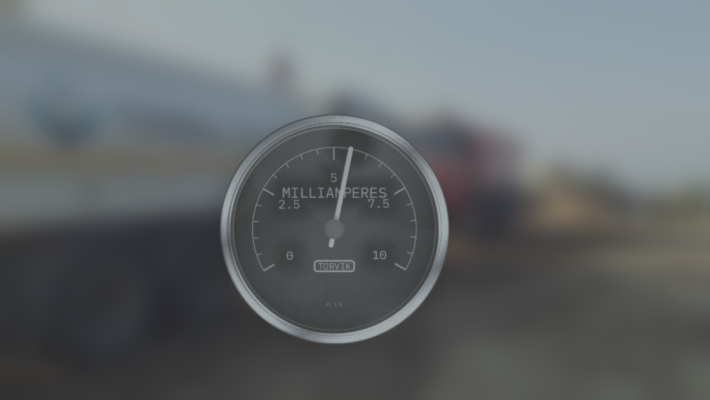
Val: 5.5 mA
